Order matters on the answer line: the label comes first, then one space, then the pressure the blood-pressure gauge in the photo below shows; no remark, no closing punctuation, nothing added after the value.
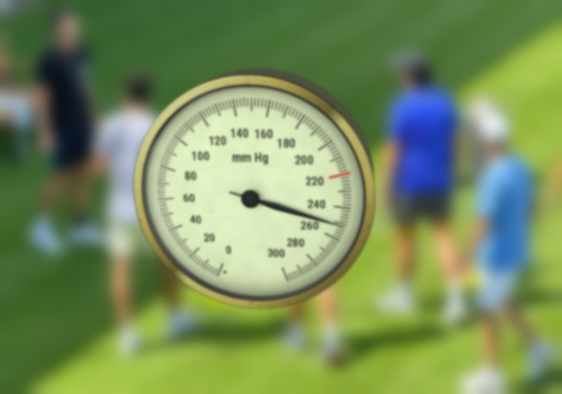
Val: 250 mmHg
